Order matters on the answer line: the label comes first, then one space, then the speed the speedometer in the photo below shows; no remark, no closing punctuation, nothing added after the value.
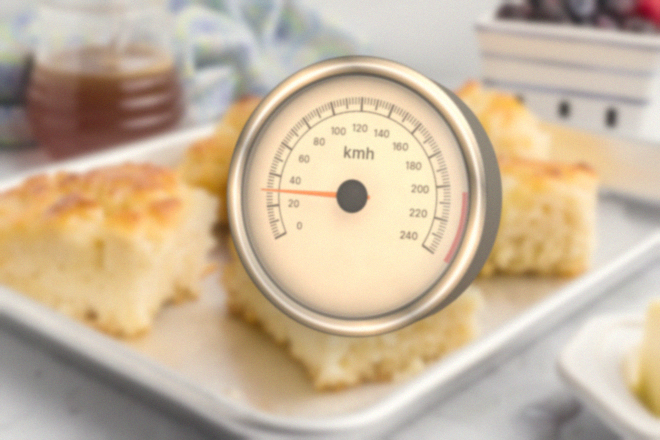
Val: 30 km/h
